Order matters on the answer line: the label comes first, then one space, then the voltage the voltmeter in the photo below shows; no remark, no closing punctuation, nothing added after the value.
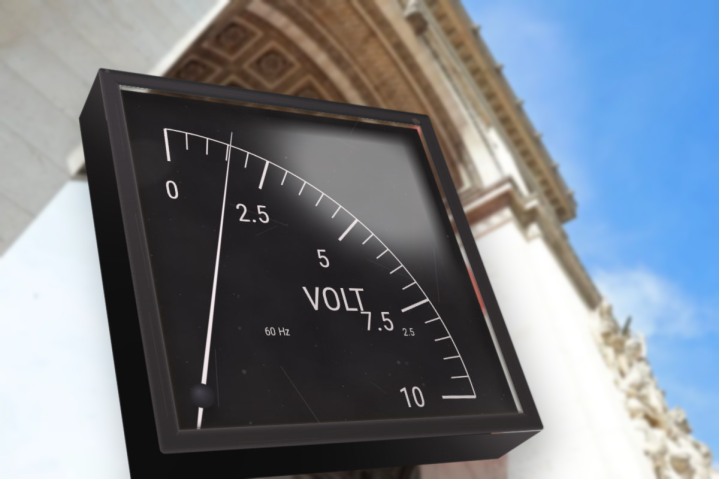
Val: 1.5 V
